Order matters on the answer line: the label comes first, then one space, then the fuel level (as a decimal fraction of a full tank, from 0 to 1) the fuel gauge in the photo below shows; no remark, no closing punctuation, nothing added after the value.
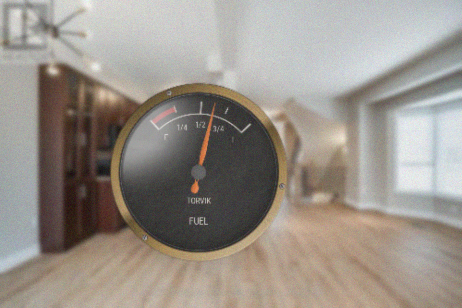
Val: 0.625
